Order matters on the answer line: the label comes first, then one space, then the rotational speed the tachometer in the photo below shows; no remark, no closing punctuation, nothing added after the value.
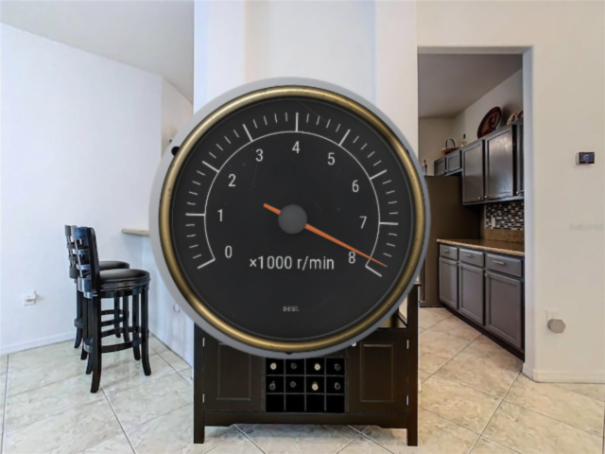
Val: 7800 rpm
